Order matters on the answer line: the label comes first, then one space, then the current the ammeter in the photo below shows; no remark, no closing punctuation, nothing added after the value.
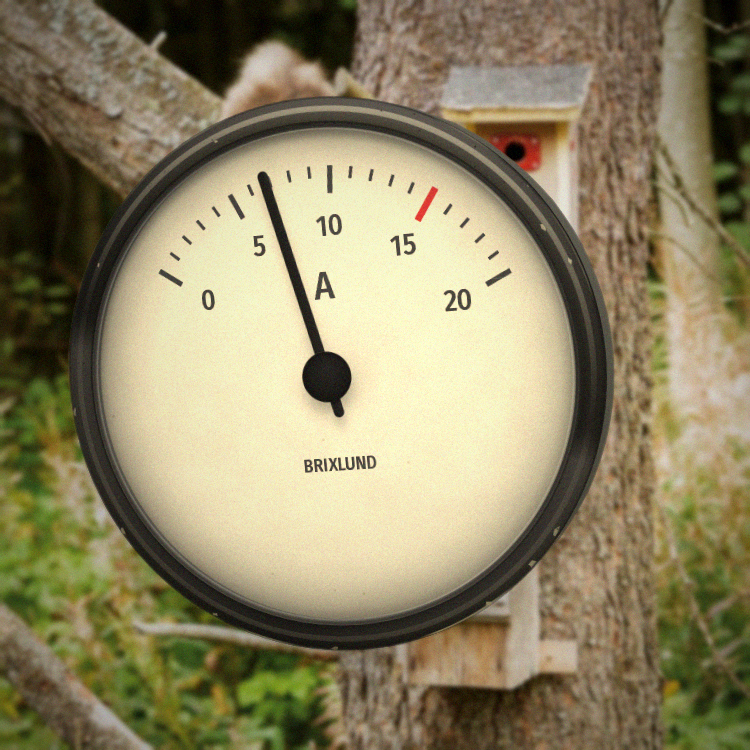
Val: 7 A
